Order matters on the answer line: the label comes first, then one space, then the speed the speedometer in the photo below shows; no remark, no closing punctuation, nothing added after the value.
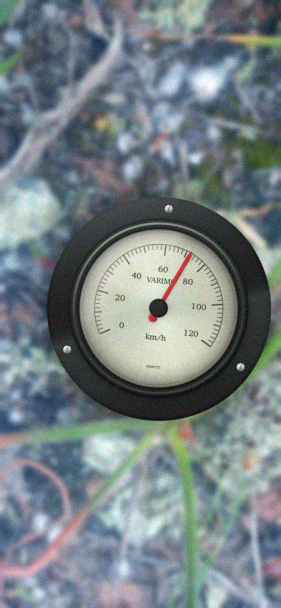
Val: 72 km/h
